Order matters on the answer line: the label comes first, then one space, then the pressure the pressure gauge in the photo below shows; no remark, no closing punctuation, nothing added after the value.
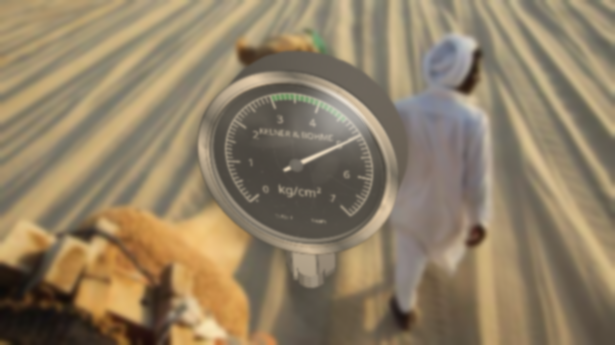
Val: 5 kg/cm²
